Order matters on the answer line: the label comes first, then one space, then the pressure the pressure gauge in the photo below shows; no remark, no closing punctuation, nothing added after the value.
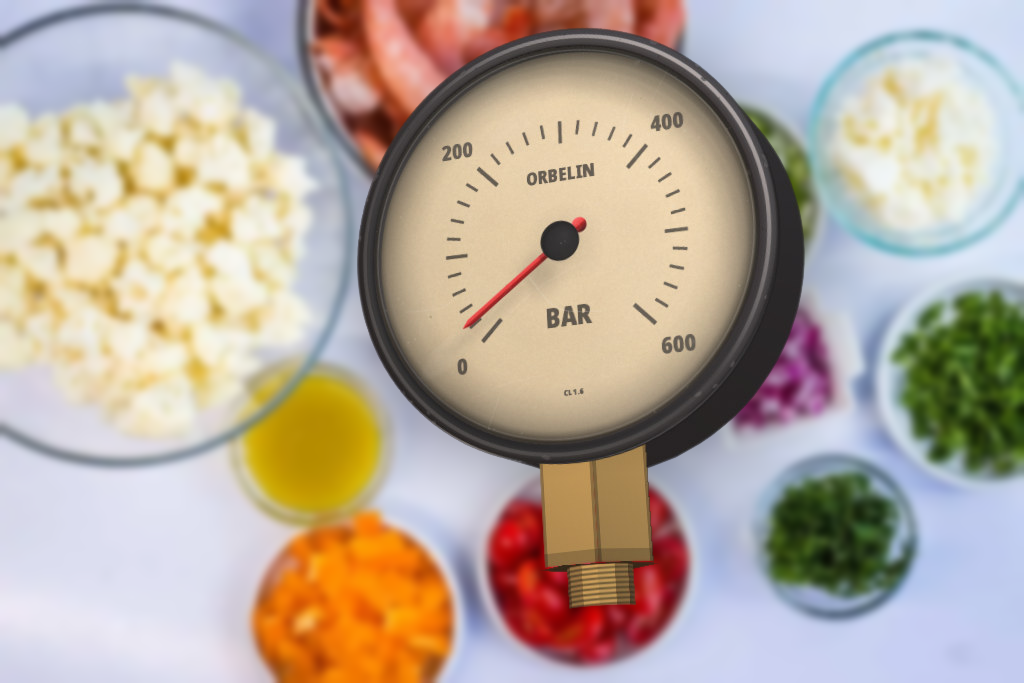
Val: 20 bar
